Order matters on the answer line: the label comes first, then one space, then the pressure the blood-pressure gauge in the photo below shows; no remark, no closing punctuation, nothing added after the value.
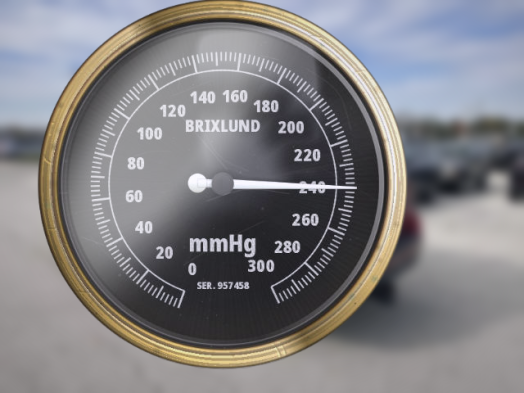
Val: 240 mmHg
